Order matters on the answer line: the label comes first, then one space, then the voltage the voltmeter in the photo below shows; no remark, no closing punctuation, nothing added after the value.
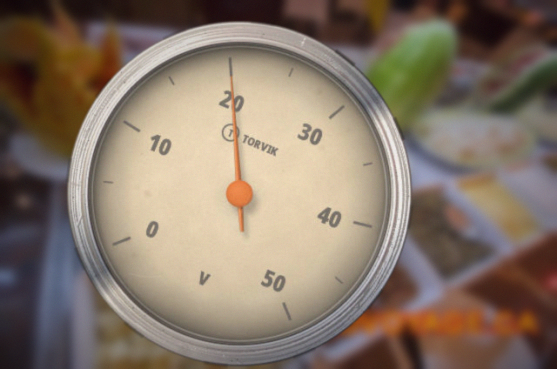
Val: 20 V
